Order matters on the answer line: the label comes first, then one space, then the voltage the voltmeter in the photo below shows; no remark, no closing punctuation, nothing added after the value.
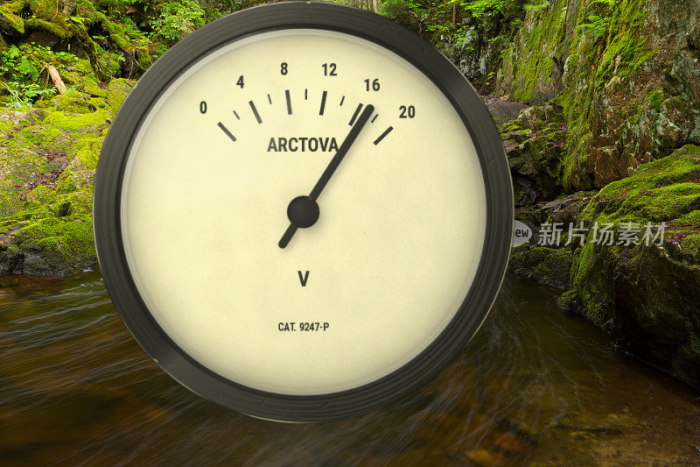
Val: 17 V
